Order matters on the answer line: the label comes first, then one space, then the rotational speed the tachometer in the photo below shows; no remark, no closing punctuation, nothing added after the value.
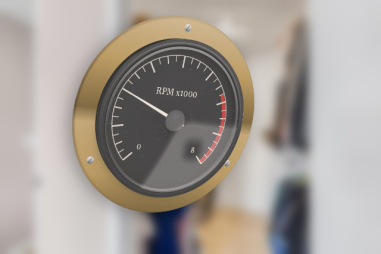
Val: 2000 rpm
